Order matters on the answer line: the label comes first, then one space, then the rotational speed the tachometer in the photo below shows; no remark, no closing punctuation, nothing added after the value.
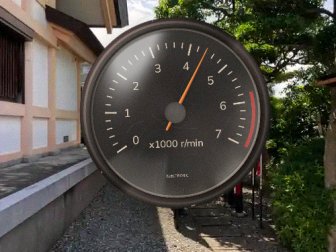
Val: 4400 rpm
